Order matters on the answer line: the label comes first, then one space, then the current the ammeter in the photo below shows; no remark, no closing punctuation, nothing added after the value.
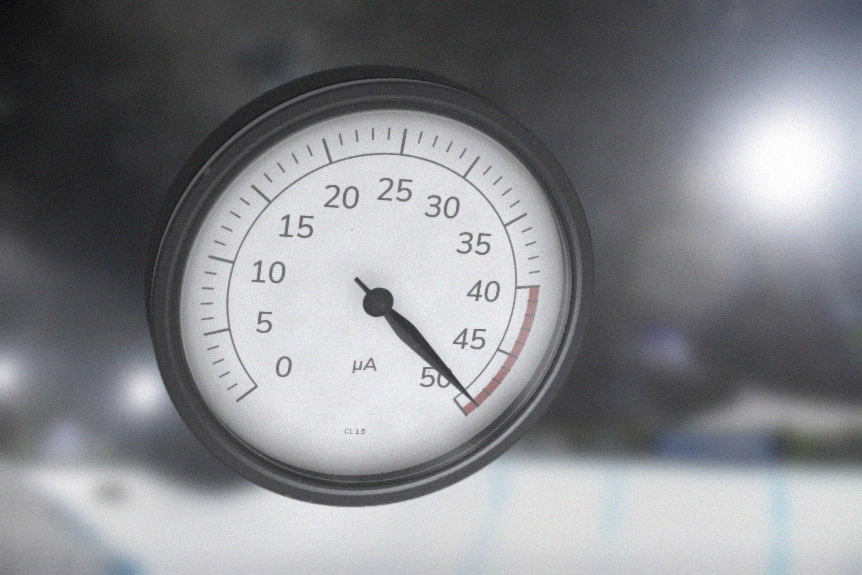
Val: 49 µA
